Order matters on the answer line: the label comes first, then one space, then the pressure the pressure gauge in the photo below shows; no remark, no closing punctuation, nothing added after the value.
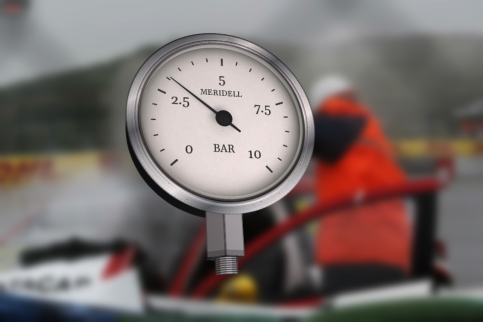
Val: 3 bar
